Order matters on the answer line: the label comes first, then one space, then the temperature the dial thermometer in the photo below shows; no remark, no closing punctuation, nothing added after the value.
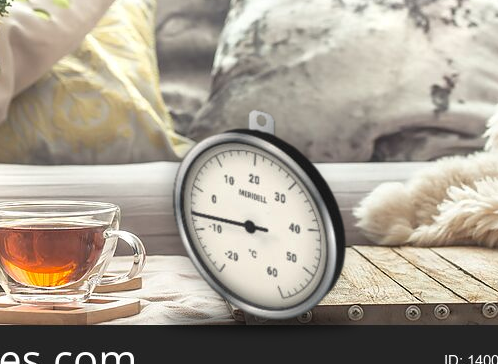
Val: -6 °C
